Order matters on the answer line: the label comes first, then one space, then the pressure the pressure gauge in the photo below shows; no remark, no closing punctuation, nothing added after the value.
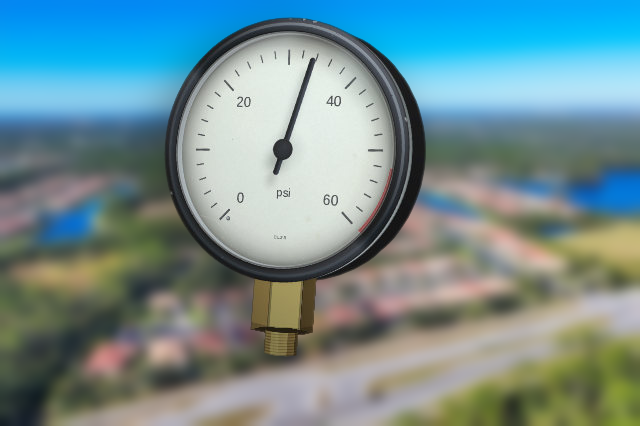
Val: 34 psi
